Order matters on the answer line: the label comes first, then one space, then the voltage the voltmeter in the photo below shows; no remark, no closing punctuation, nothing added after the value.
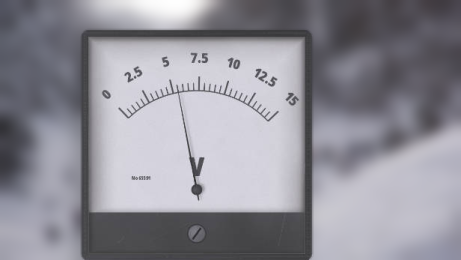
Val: 5.5 V
